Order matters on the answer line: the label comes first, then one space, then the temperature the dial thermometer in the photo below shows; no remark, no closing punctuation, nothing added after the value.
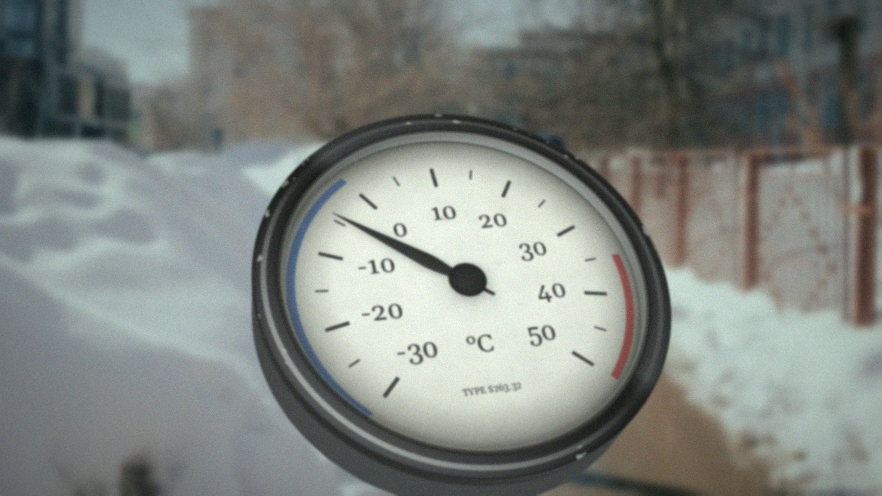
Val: -5 °C
